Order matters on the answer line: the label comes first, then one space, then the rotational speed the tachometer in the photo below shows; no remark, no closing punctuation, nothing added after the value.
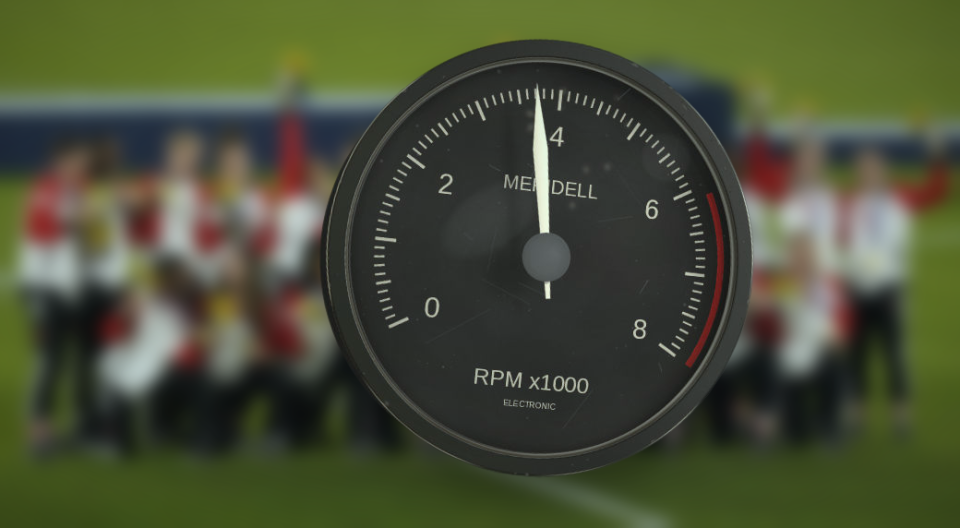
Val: 3700 rpm
